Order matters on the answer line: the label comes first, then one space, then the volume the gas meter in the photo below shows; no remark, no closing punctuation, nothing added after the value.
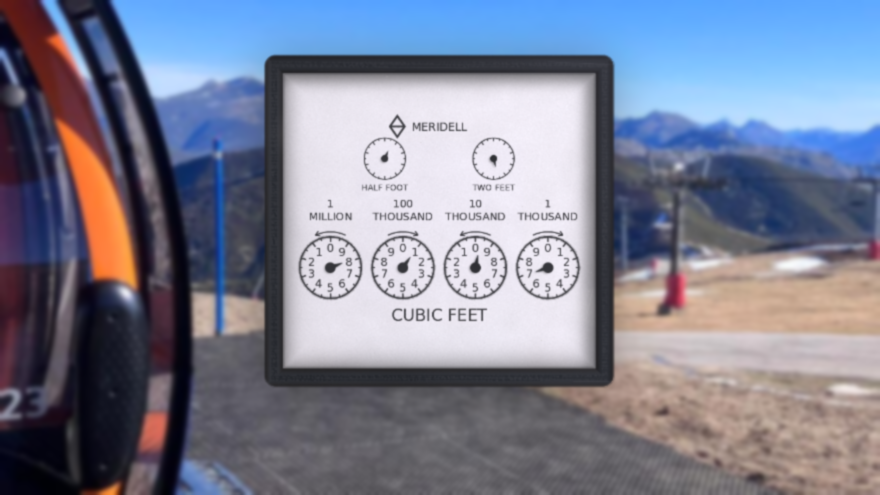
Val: 809700 ft³
